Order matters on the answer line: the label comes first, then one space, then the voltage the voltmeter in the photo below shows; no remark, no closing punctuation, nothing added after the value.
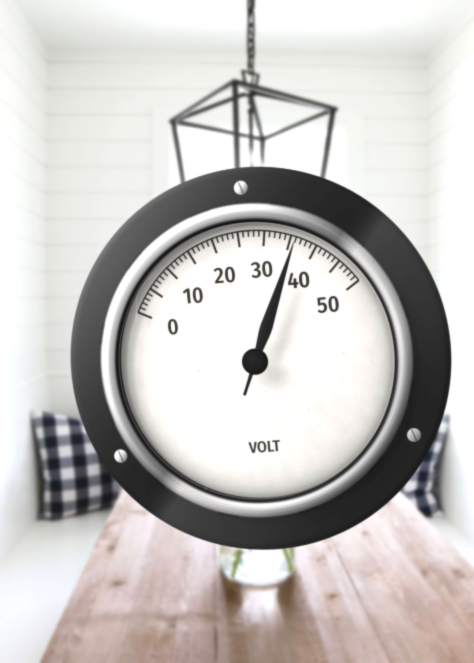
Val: 36 V
